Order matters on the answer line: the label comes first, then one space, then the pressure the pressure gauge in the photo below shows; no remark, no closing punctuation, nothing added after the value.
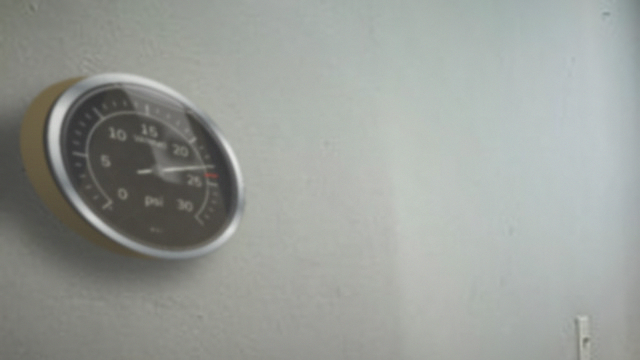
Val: 23 psi
